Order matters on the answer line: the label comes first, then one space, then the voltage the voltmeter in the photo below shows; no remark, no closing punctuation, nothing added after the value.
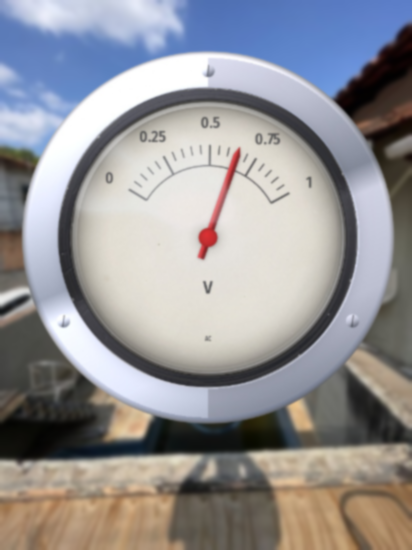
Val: 0.65 V
